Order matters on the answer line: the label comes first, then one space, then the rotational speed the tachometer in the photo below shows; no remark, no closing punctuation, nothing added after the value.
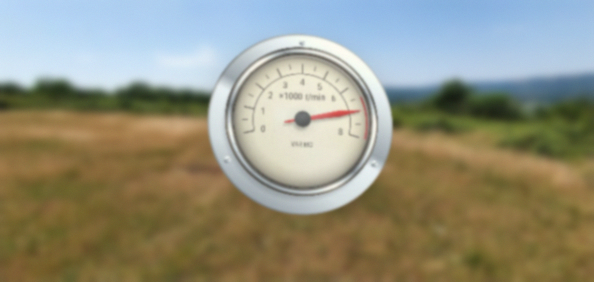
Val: 7000 rpm
